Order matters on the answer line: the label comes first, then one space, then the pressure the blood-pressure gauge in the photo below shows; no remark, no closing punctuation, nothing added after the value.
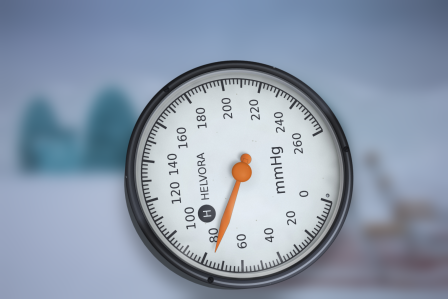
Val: 76 mmHg
